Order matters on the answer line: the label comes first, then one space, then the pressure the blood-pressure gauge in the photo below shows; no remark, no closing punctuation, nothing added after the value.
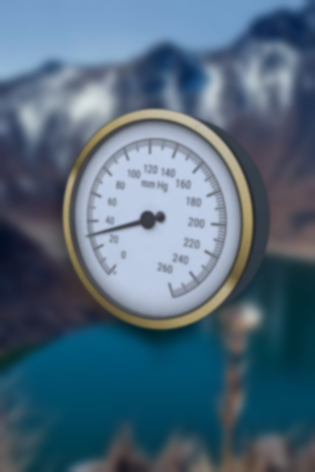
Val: 30 mmHg
